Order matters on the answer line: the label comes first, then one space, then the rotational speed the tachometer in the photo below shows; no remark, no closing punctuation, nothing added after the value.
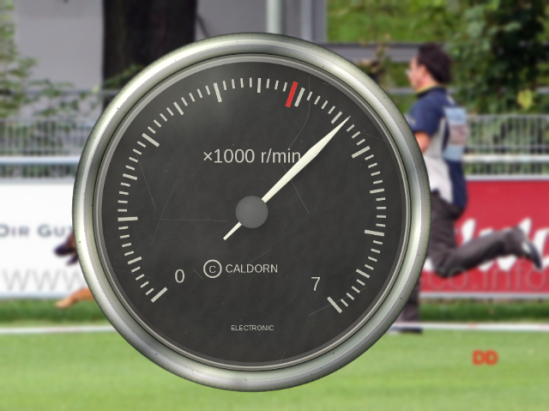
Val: 4600 rpm
